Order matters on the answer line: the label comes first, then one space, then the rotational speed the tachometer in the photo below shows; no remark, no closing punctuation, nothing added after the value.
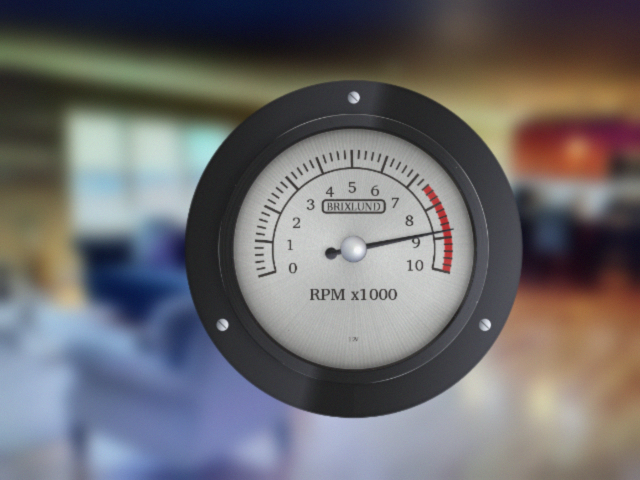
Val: 8800 rpm
